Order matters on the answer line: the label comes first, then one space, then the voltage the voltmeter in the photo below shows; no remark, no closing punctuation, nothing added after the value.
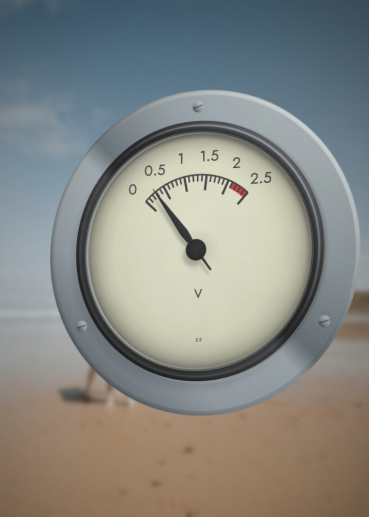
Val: 0.3 V
